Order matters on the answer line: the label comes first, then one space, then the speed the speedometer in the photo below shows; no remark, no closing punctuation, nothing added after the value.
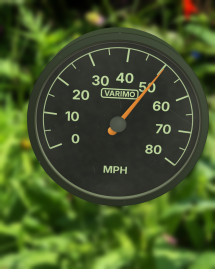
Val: 50 mph
